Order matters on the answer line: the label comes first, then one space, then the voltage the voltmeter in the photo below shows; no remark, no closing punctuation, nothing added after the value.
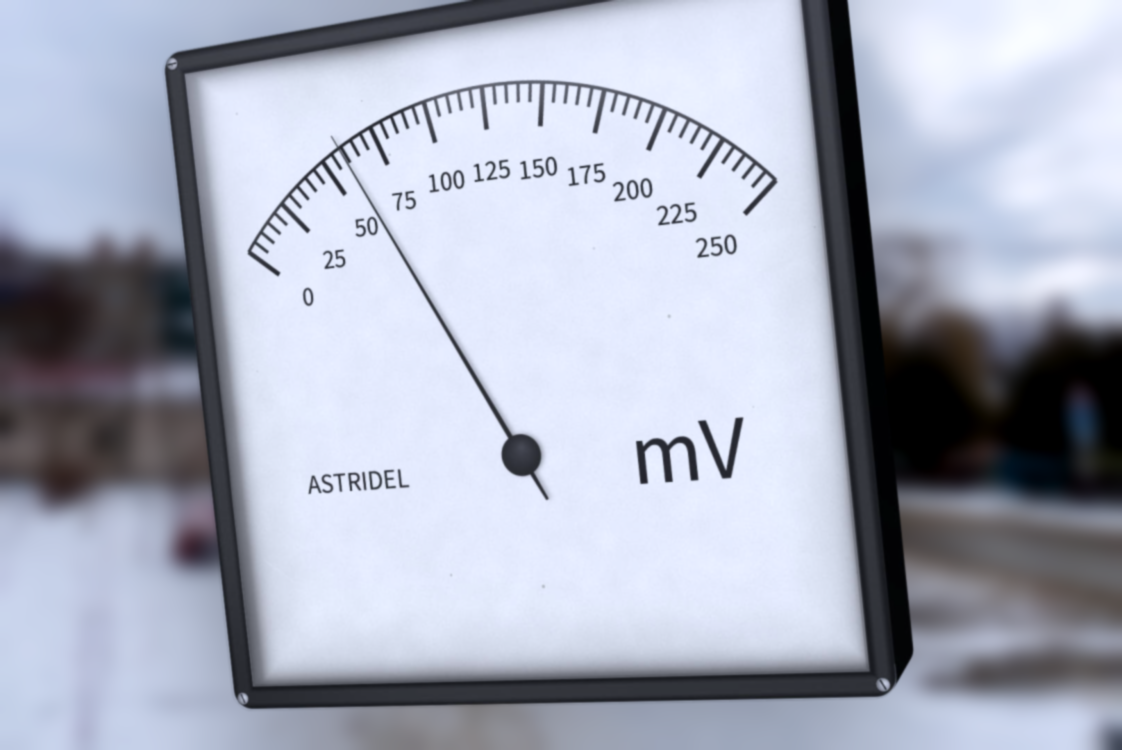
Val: 60 mV
